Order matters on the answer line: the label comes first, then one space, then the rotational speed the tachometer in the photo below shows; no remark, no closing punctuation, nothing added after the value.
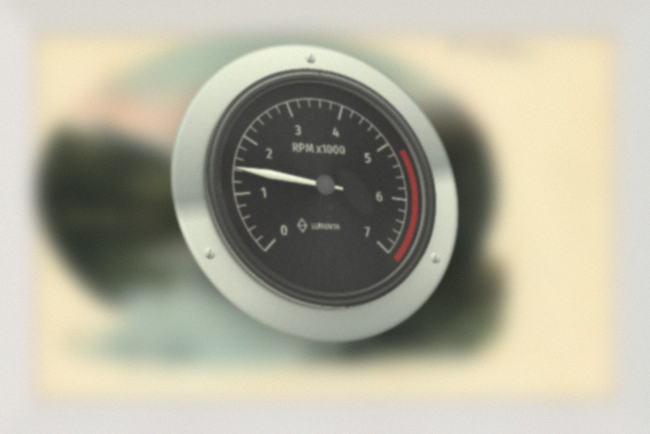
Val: 1400 rpm
